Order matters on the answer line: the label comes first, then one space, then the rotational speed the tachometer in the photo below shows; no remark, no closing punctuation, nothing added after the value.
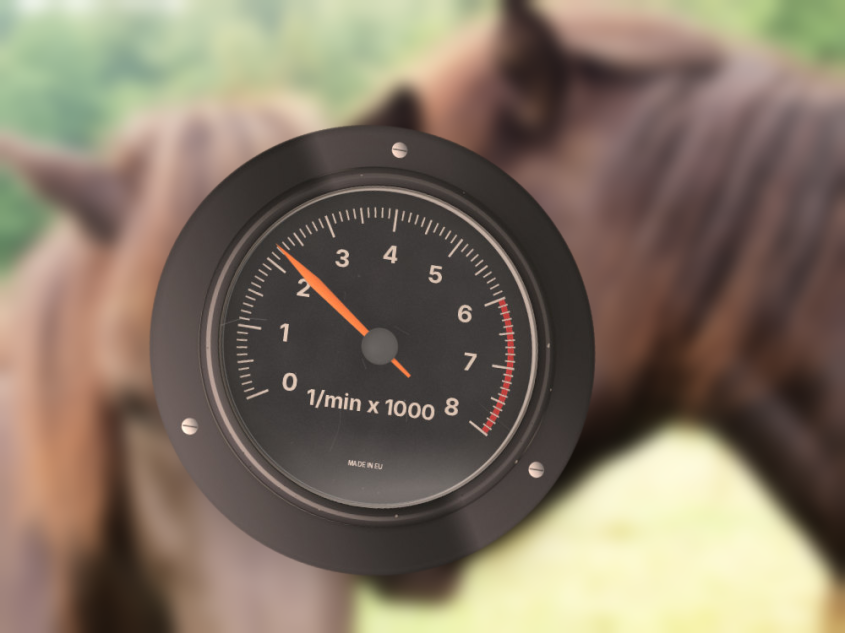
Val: 2200 rpm
